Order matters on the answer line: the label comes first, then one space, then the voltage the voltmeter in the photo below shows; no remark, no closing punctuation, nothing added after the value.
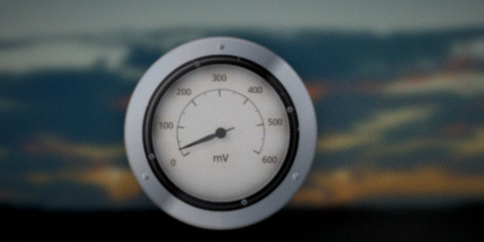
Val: 25 mV
